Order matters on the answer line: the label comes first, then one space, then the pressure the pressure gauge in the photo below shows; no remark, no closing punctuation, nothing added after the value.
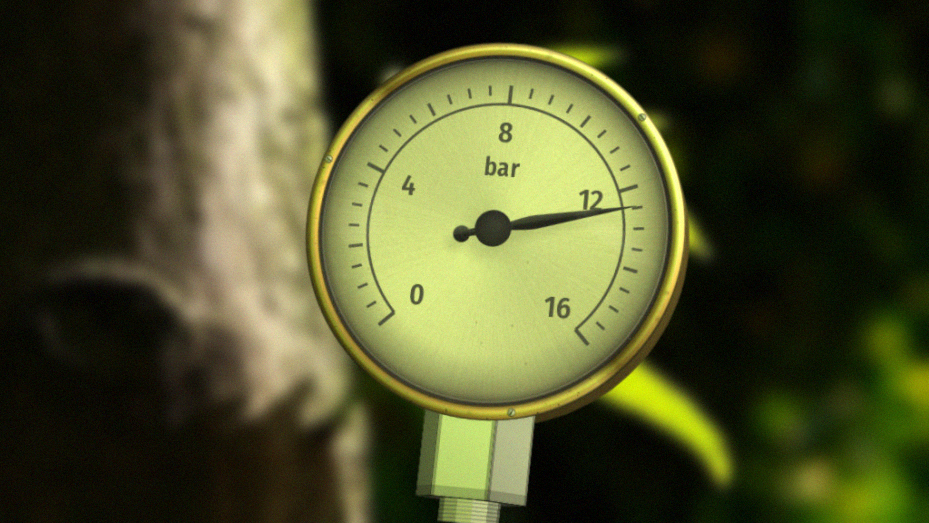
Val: 12.5 bar
